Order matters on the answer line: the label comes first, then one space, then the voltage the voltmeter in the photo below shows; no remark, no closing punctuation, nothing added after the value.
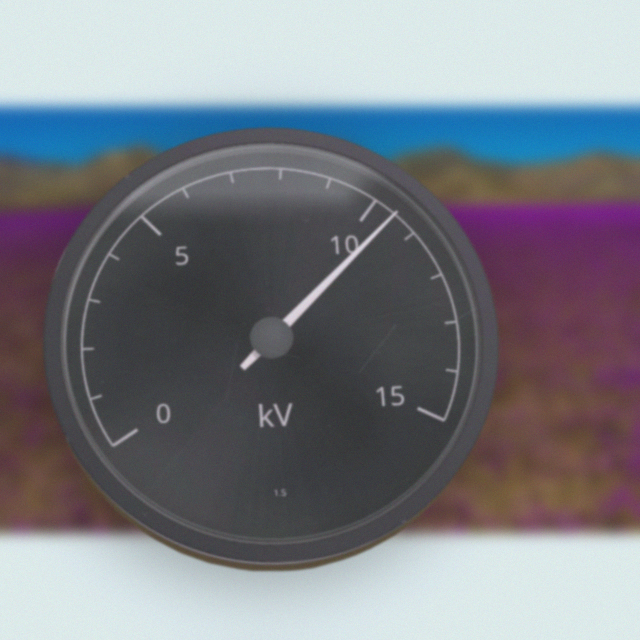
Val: 10.5 kV
